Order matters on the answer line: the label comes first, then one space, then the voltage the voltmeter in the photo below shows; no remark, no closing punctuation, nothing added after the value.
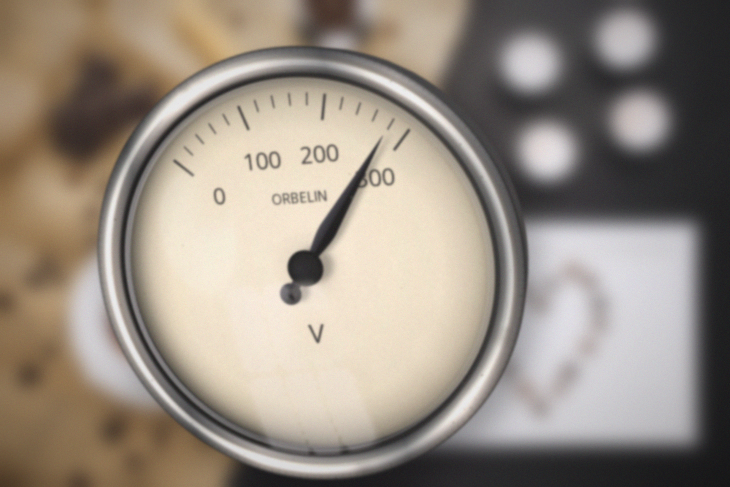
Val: 280 V
